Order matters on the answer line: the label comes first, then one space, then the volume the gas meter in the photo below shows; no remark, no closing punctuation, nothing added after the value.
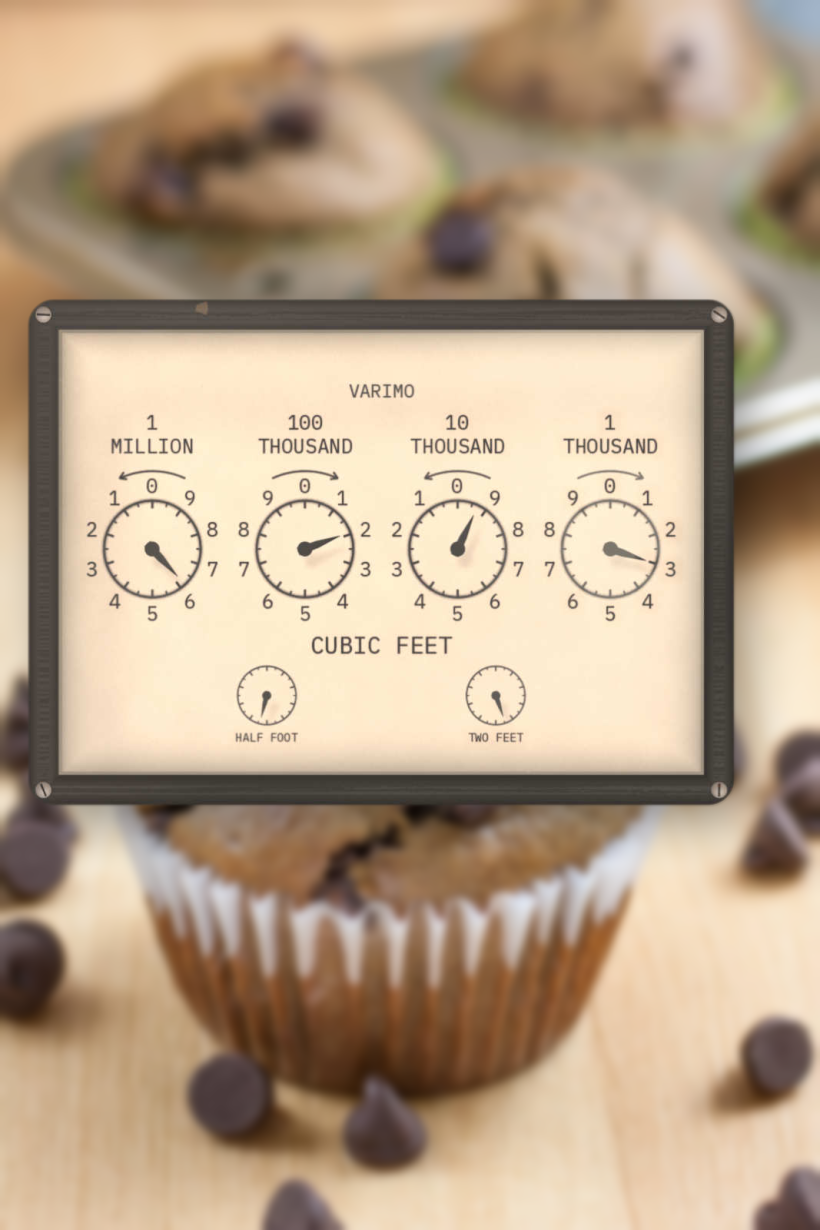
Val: 619300 ft³
